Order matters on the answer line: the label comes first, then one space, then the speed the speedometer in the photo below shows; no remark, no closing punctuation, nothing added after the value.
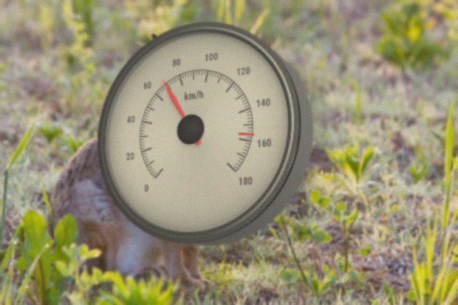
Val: 70 km/h
